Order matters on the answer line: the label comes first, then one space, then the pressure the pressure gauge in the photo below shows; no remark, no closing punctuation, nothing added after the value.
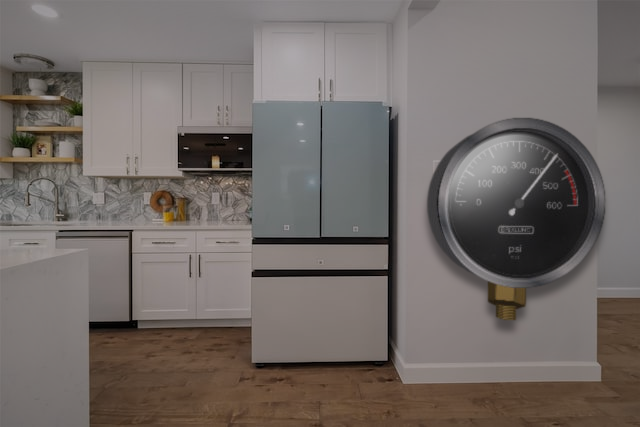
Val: 420 psi
